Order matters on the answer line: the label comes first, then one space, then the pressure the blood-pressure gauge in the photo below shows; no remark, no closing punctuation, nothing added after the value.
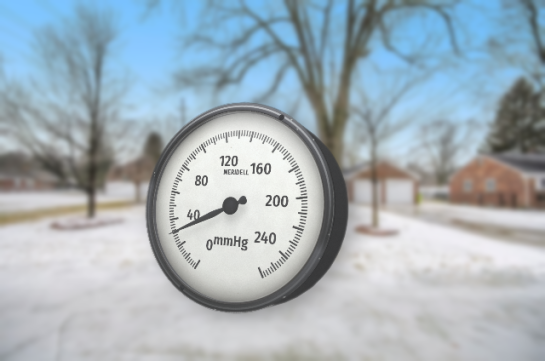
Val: 30 mmHg
